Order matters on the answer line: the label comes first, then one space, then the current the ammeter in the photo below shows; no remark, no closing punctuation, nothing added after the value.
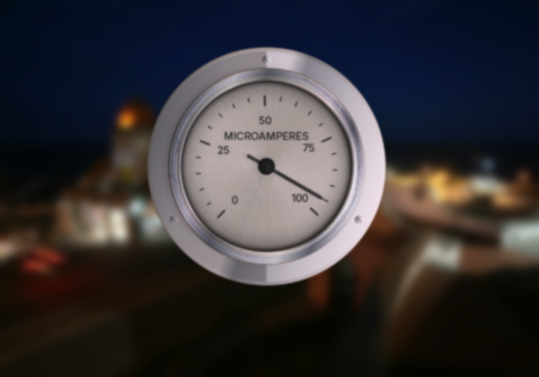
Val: 95 µA
